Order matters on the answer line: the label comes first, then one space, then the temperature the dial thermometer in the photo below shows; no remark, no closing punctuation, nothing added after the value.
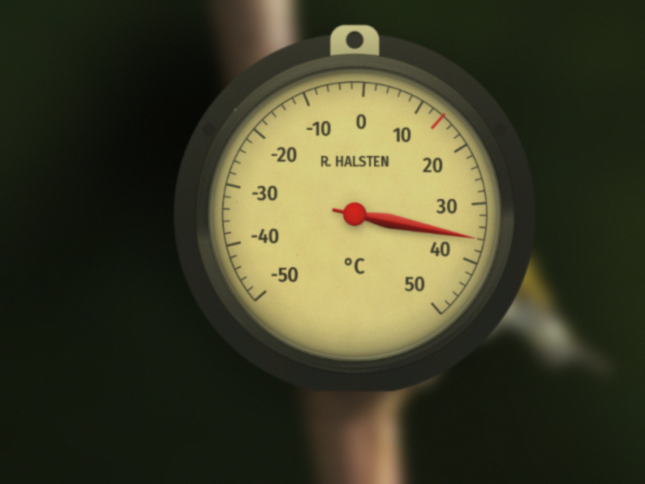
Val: 36 °C
